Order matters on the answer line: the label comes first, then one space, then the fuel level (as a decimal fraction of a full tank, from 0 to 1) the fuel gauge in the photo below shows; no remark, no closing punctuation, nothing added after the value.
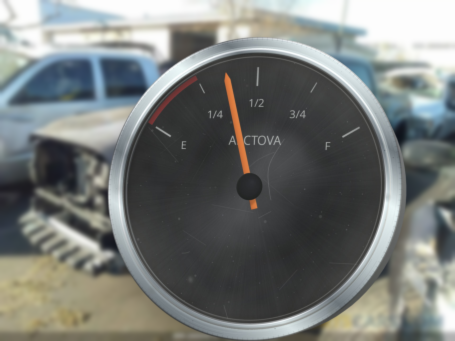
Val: 0.375
